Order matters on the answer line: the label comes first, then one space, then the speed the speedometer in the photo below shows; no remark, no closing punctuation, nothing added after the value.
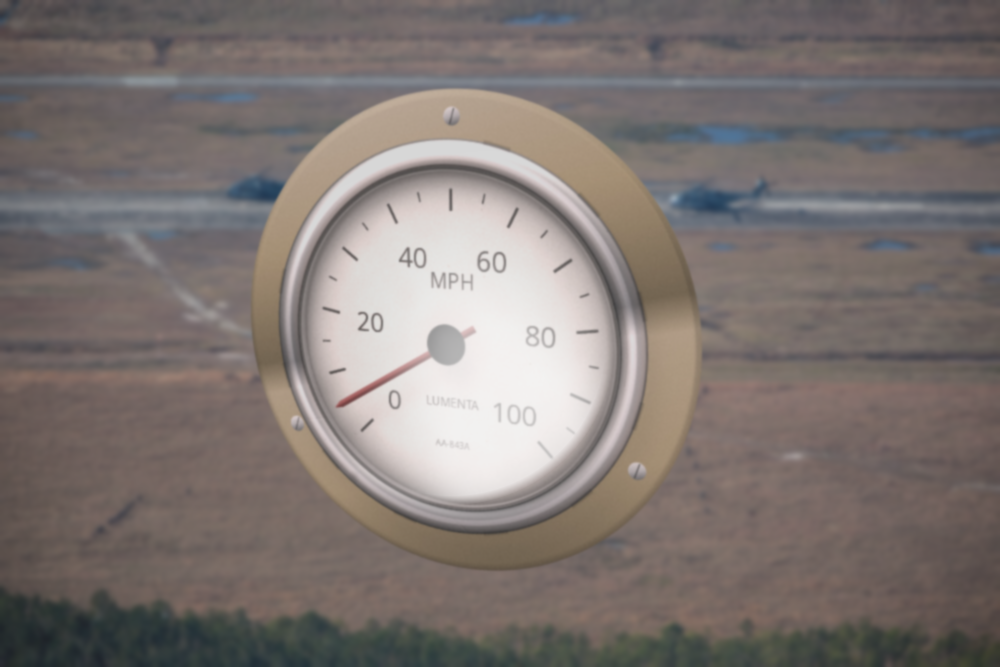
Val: 5 mph
